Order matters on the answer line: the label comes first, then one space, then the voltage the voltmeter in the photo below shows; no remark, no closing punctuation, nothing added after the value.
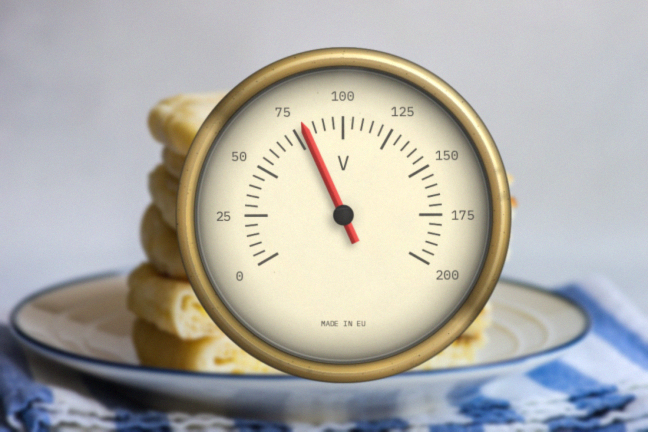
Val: 80 V
